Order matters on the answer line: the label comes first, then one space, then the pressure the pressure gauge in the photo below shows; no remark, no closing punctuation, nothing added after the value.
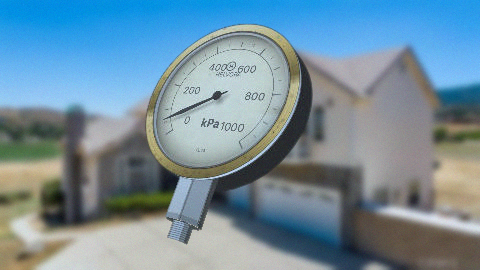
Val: 50 kPa
